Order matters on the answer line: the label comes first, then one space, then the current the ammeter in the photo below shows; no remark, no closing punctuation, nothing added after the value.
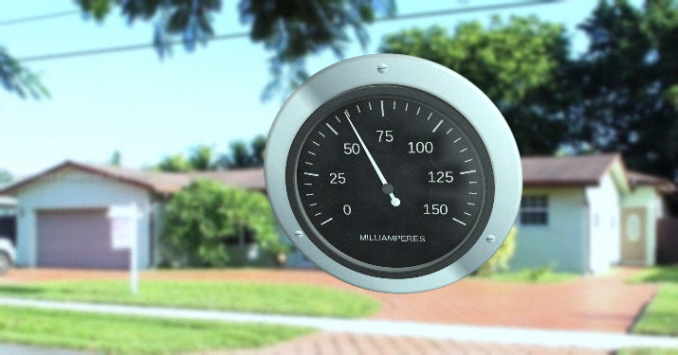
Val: 60 mA
